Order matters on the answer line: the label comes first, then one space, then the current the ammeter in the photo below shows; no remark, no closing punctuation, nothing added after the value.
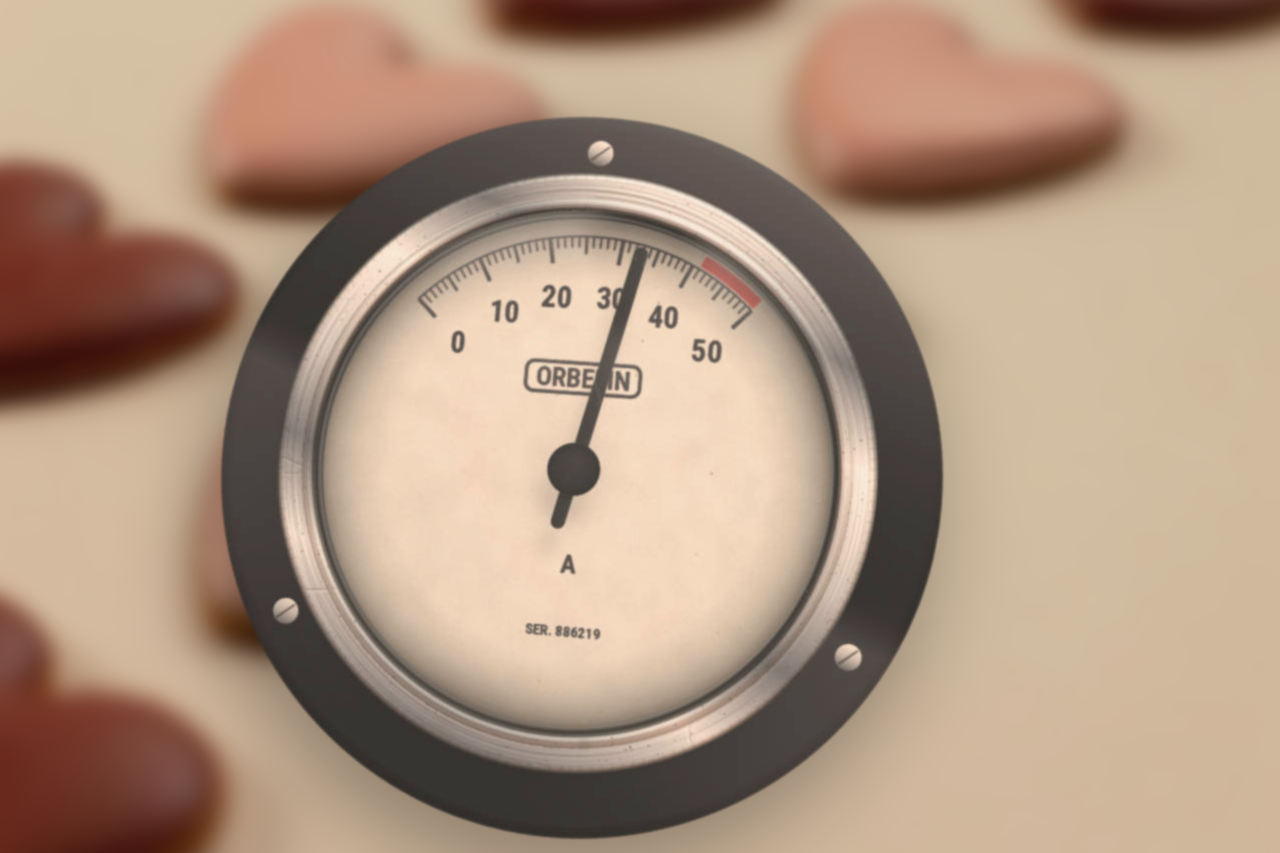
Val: 33 A
